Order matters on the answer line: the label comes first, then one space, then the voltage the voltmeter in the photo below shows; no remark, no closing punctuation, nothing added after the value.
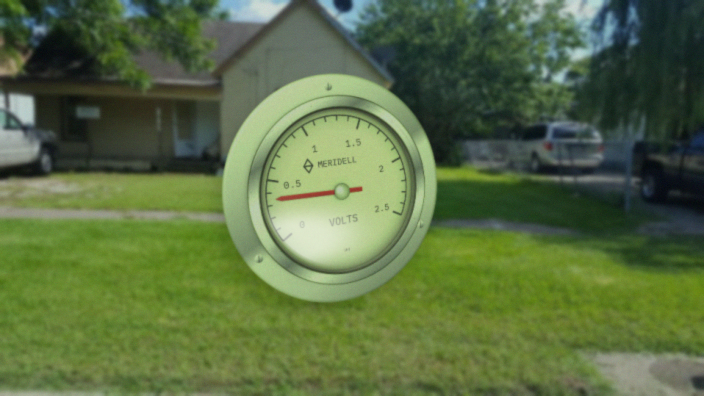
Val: 0.35 V
